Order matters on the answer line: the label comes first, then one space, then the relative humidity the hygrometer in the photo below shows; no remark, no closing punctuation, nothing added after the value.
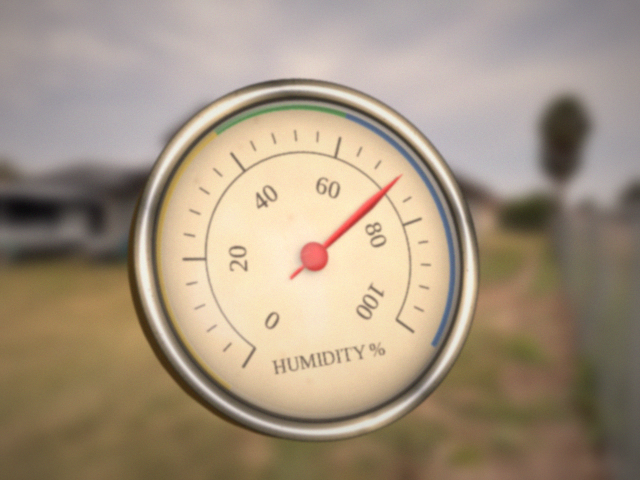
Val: 72 %
